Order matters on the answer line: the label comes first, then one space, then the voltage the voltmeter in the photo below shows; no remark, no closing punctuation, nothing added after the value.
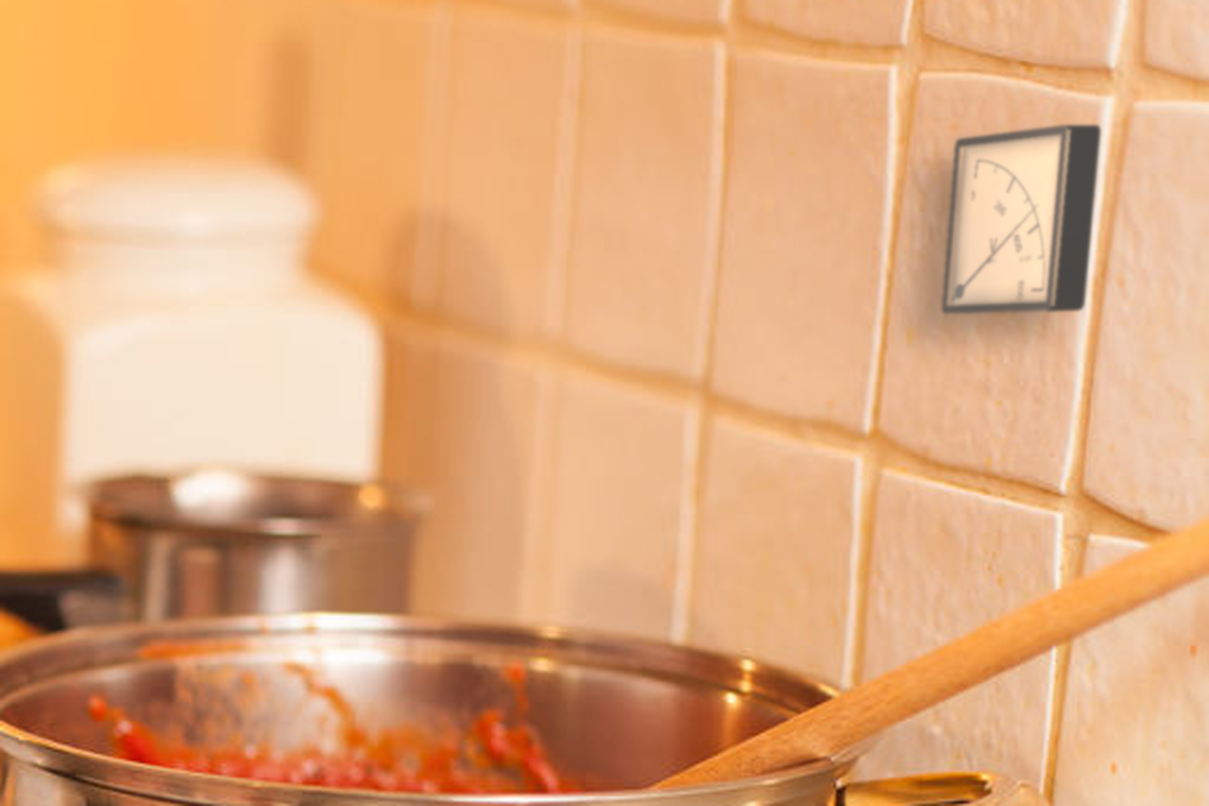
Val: 350 V
